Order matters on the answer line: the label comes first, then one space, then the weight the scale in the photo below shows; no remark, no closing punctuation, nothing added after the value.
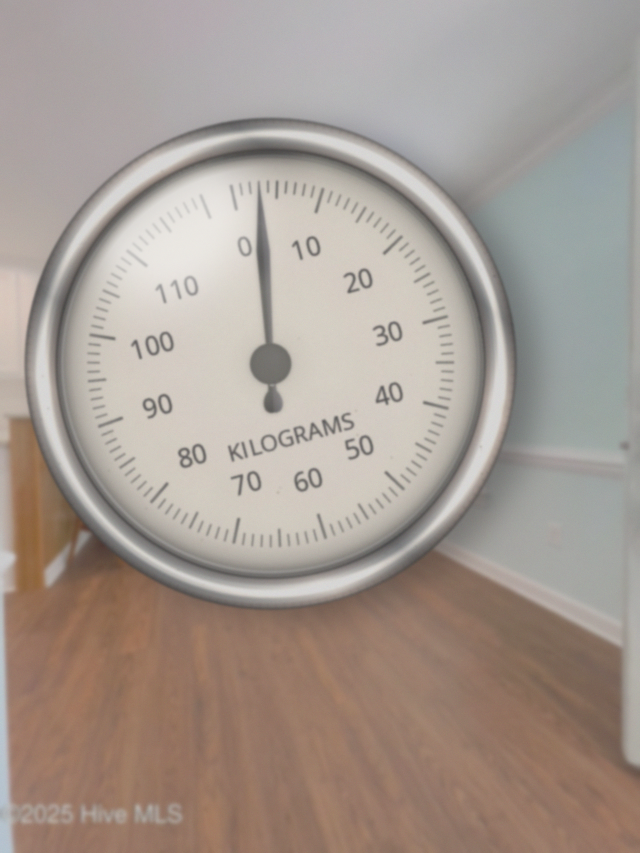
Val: 3 kg
